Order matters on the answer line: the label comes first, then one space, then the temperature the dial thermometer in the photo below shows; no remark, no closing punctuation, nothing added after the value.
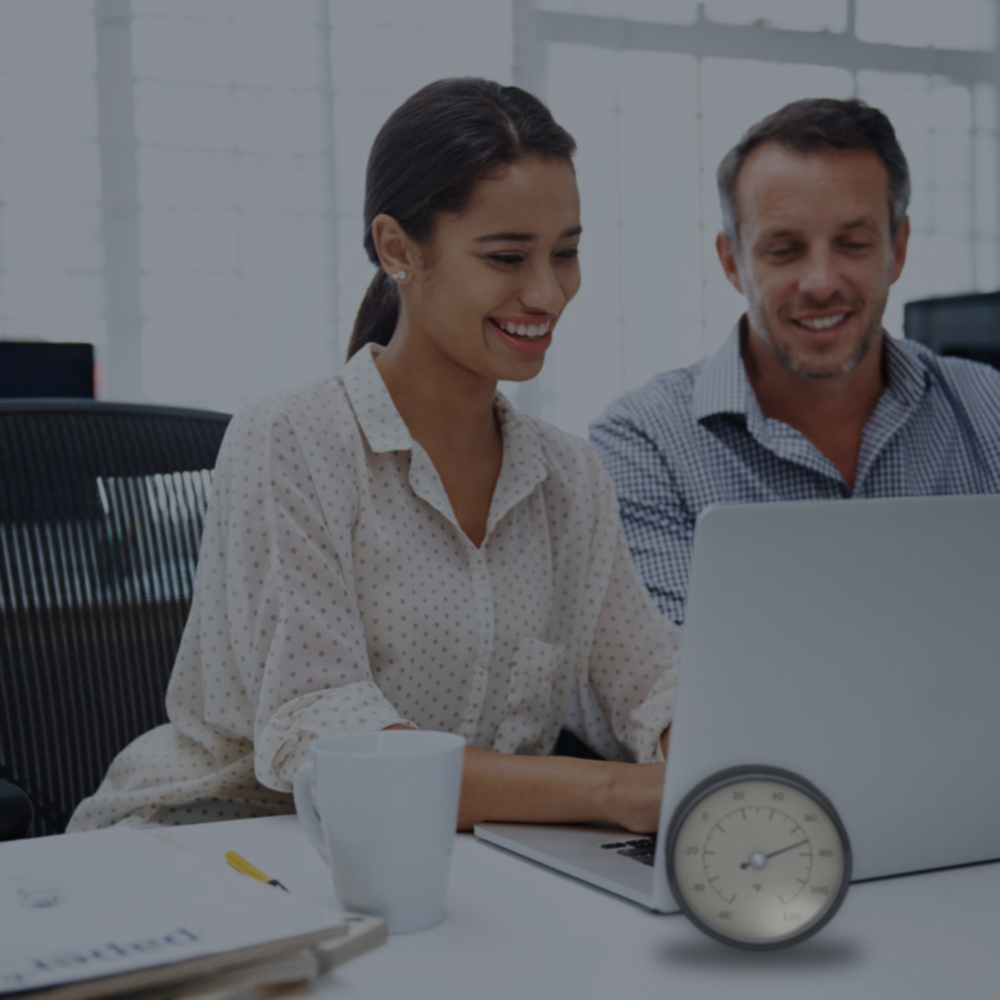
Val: 70 °F
